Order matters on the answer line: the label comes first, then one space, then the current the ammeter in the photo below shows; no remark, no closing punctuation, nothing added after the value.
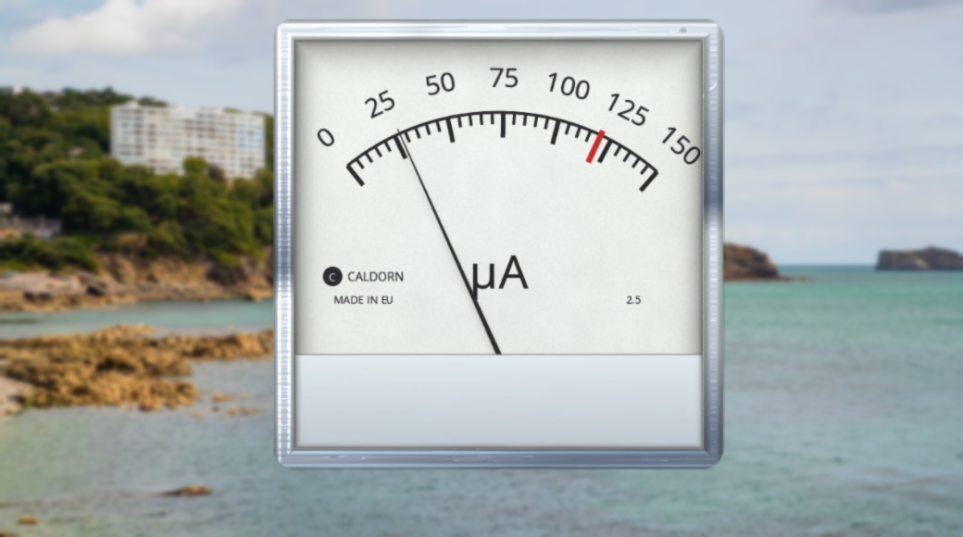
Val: 27.5 µA
